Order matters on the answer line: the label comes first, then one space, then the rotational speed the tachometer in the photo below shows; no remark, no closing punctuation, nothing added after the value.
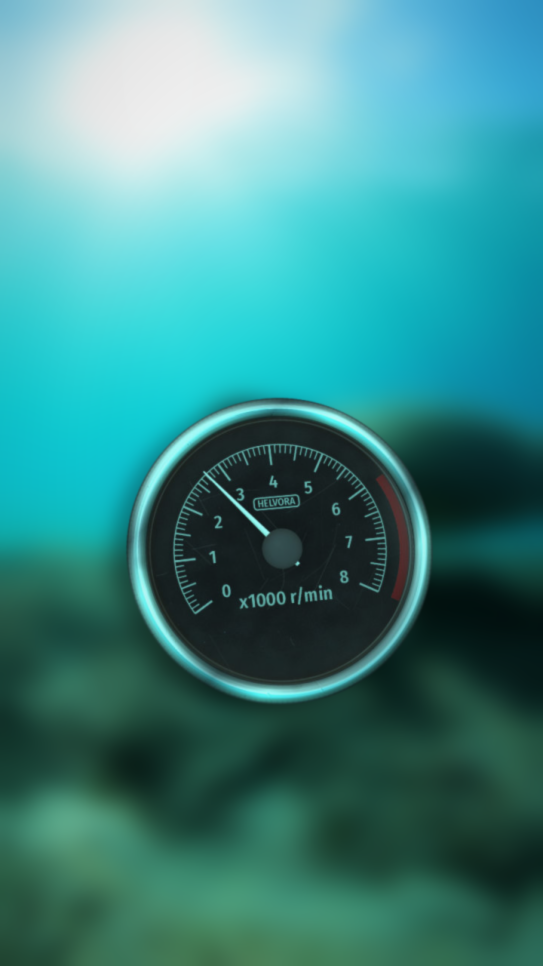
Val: 2700 rpm
